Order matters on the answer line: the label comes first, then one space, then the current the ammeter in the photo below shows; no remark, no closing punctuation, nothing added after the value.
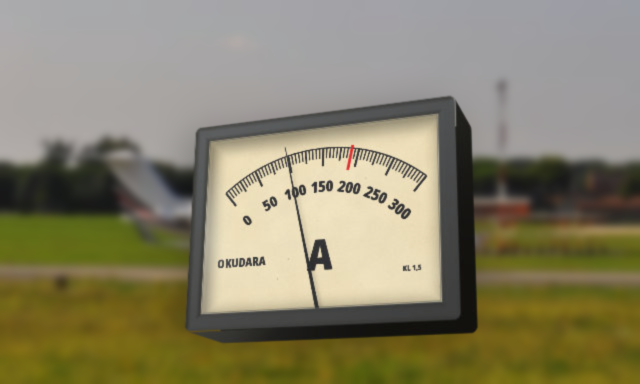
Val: 100 A
